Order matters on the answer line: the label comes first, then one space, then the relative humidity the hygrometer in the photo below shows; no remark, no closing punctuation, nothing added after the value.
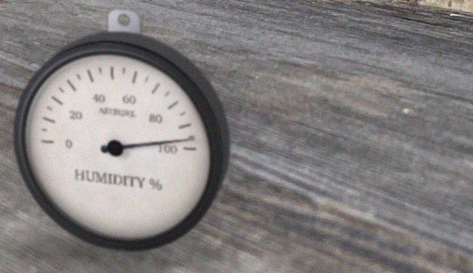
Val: 95 %
